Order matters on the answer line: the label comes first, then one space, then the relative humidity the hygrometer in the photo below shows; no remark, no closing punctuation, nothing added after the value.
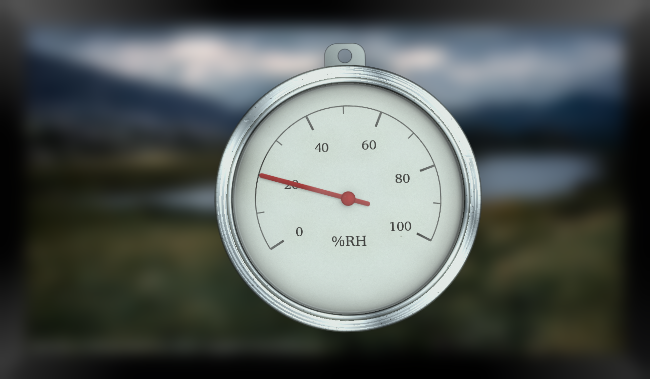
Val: 20 %
